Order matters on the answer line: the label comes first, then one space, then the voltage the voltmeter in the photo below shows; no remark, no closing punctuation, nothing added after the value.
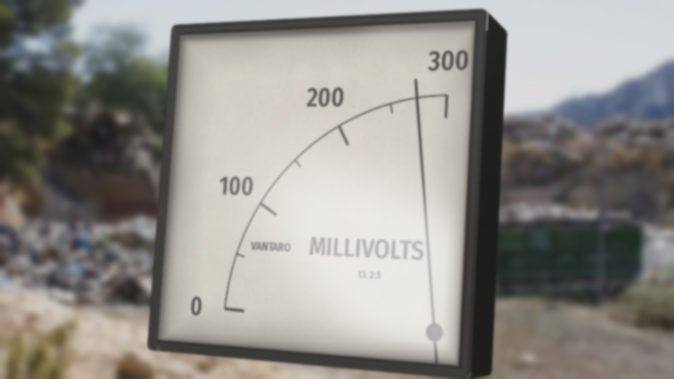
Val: 275 mV
